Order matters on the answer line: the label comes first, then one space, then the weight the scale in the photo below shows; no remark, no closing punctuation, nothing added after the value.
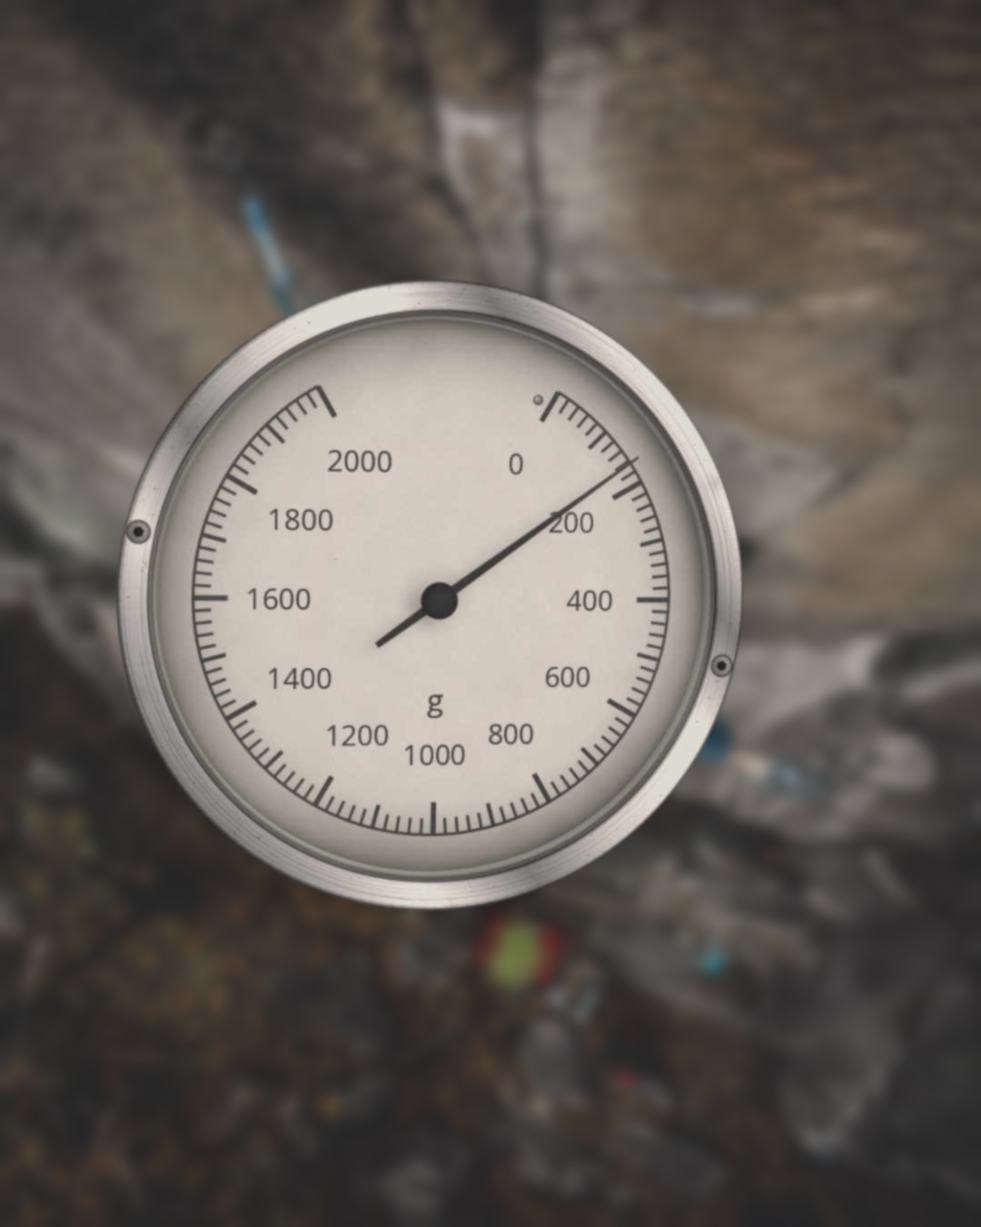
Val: 160 g
